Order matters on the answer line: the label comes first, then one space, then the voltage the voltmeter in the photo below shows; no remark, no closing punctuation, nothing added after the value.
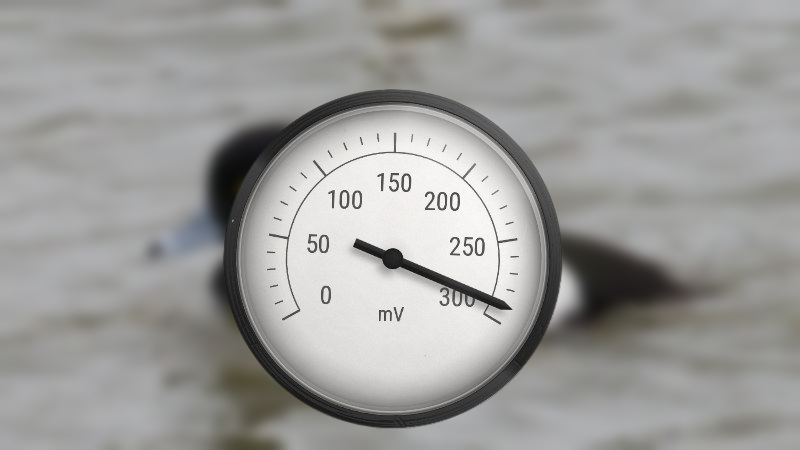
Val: 290 mV
